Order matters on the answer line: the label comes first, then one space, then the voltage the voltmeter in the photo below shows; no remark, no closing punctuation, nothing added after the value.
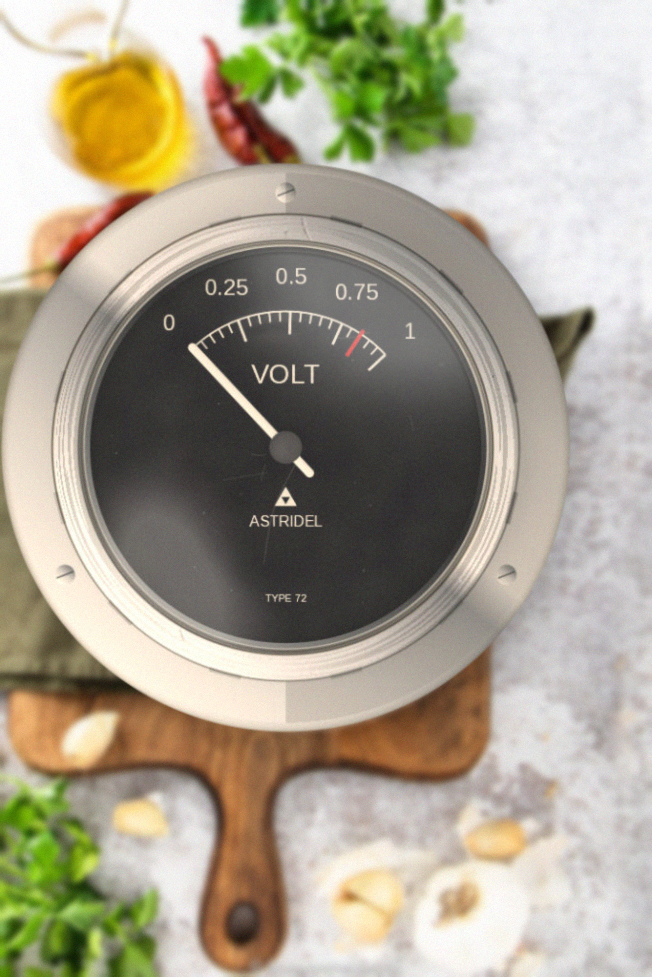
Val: 0 V
